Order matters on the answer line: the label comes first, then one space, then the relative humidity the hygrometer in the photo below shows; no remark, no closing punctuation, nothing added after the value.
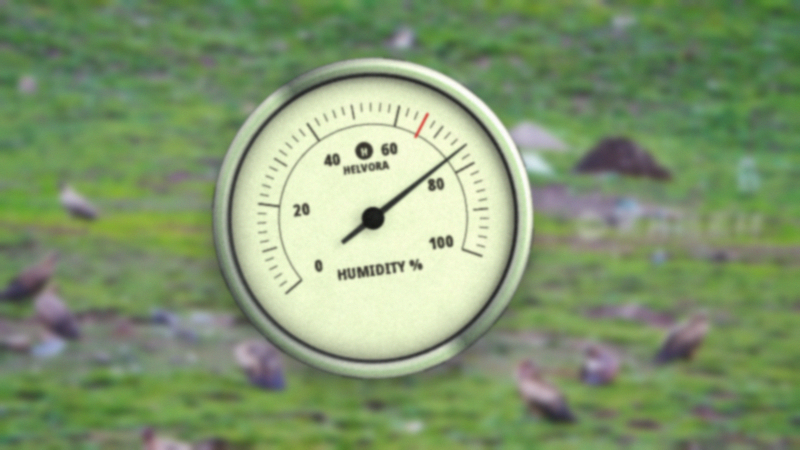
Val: 76 %
